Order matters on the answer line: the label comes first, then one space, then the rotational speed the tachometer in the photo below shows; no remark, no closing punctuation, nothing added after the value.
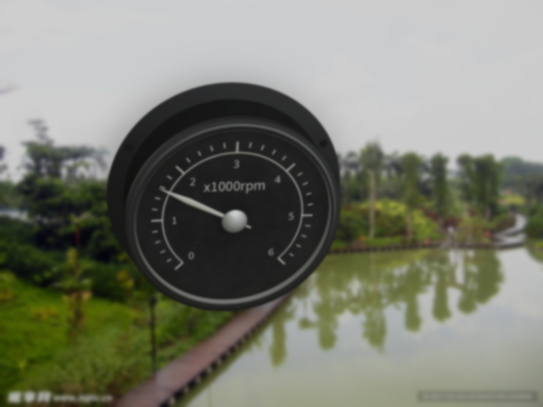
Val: 1600 rpm
